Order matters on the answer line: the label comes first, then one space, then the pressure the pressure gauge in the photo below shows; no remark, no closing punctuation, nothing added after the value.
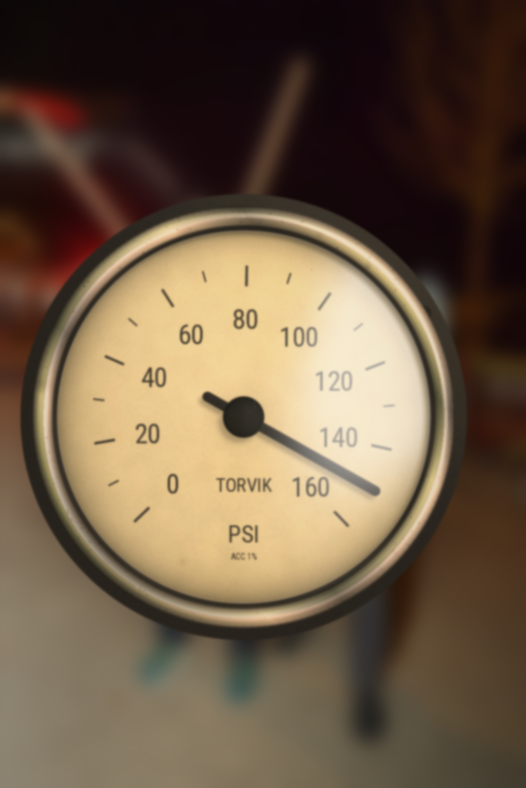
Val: 150 psi
